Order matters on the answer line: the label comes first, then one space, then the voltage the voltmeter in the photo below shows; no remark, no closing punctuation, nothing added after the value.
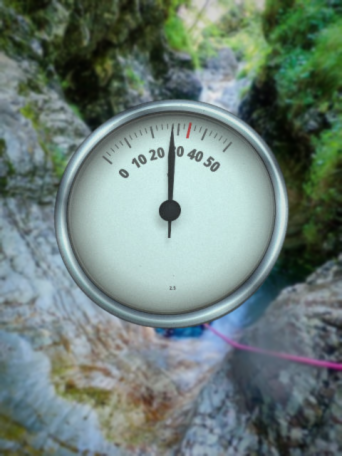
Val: 28 V
